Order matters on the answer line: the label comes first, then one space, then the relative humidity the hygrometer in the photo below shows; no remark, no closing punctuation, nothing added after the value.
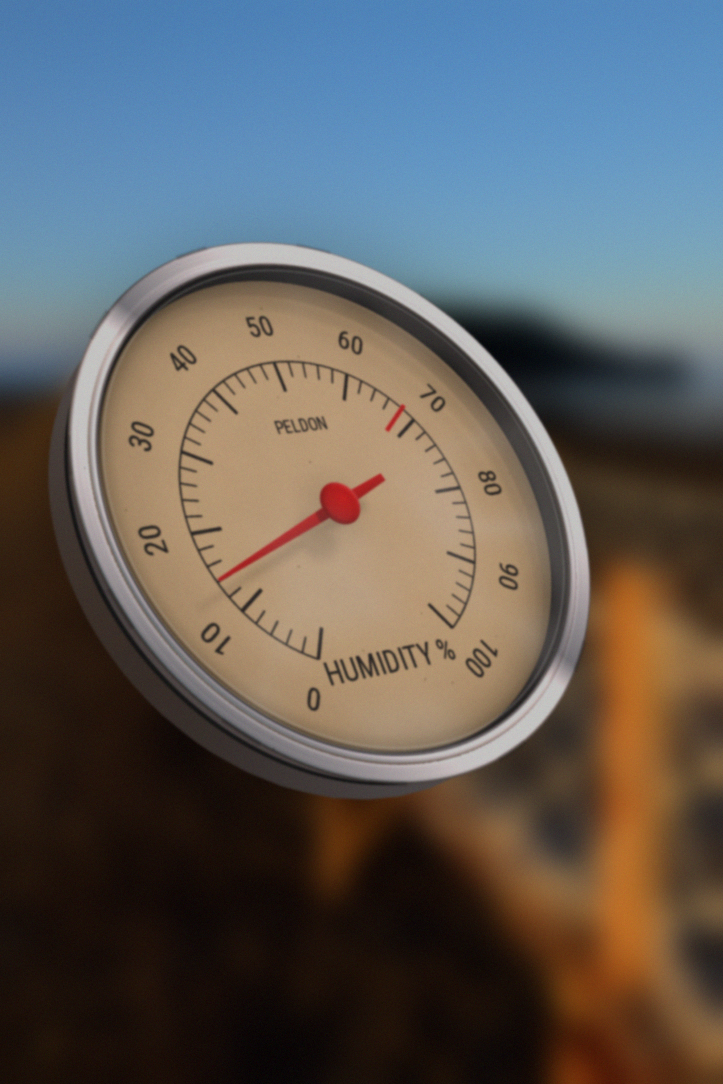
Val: 14 %
